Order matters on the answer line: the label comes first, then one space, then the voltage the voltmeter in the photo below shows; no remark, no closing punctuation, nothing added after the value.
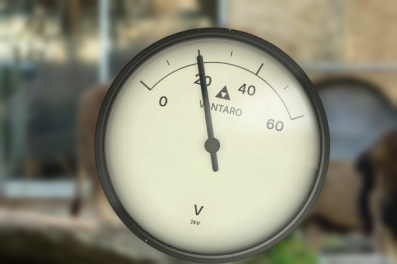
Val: 20 V
